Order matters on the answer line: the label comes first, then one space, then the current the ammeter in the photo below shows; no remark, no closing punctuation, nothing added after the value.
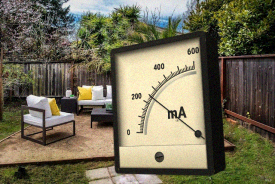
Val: 250 mA
